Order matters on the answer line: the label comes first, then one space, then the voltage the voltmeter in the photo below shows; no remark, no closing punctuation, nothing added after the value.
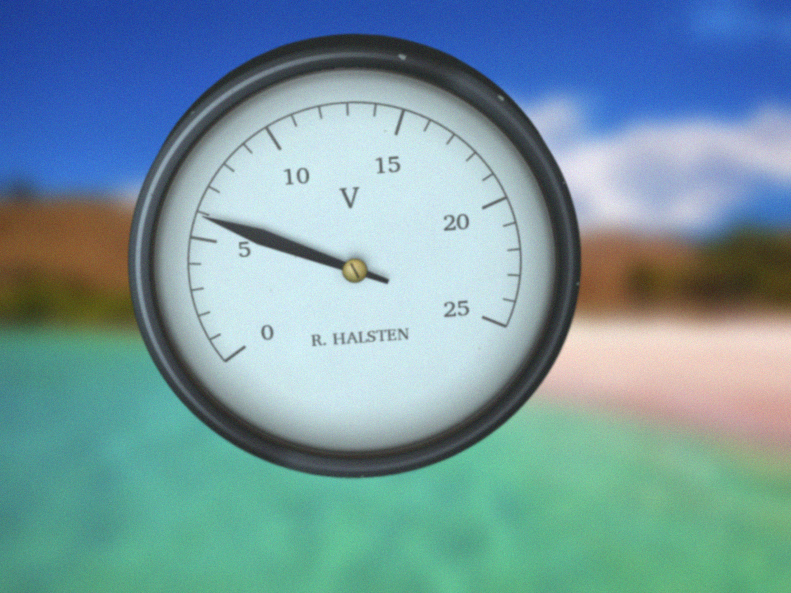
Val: 6 V
